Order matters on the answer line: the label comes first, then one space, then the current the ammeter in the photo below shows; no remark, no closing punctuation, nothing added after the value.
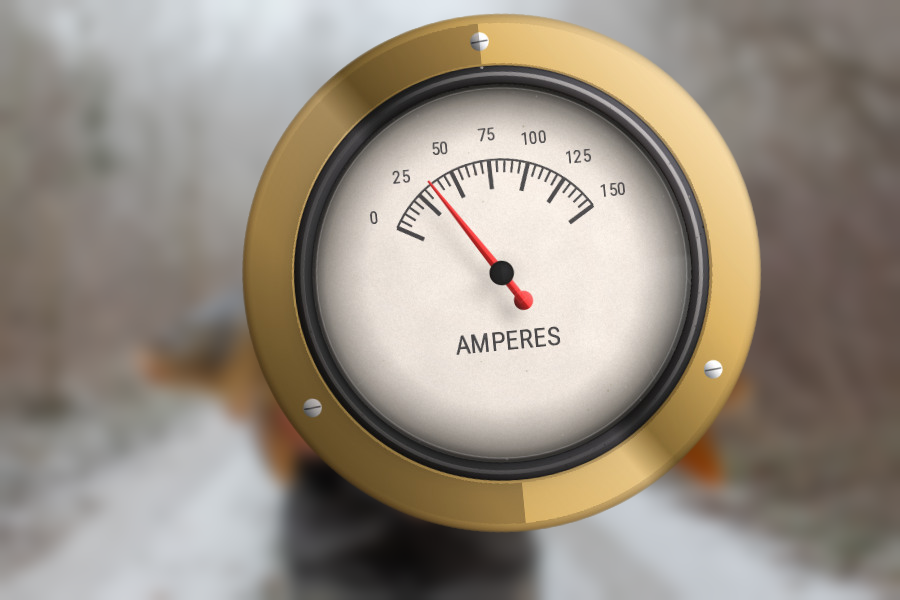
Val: 35 A
